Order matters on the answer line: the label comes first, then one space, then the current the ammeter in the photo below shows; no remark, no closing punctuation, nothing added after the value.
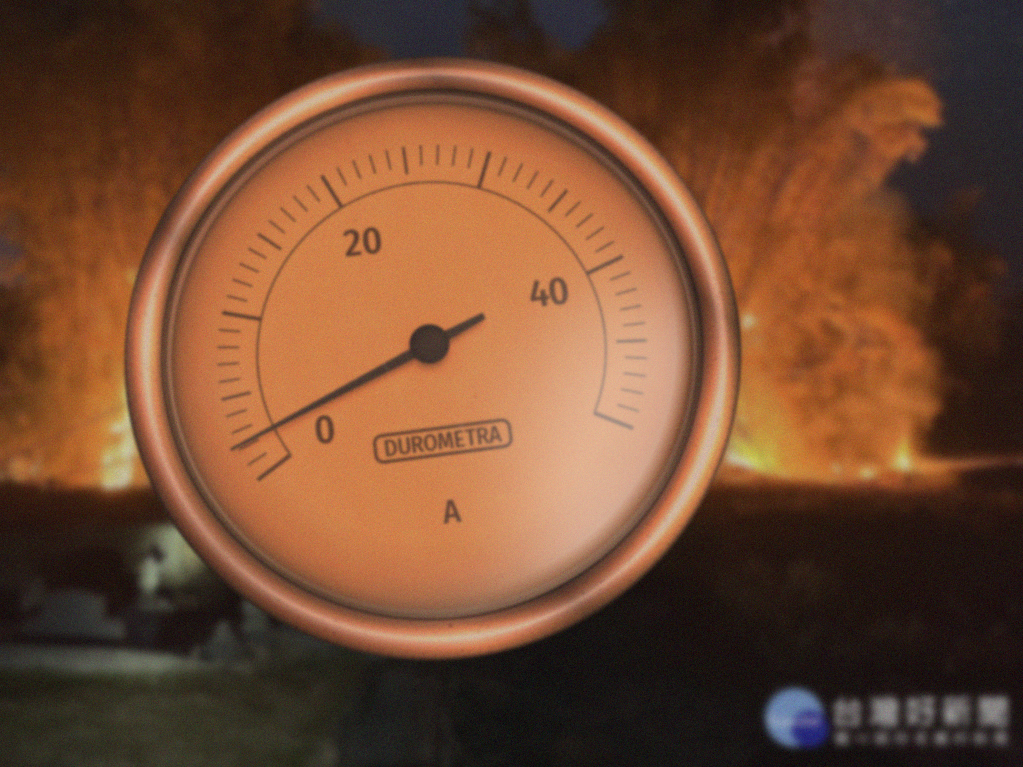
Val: 2 A
